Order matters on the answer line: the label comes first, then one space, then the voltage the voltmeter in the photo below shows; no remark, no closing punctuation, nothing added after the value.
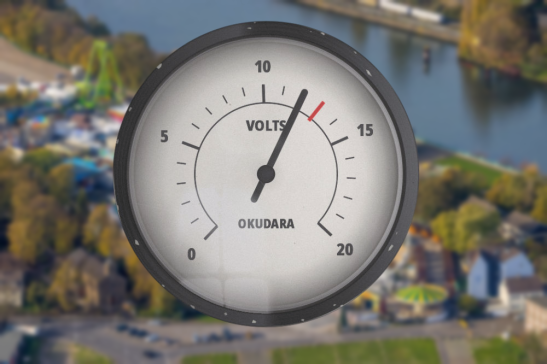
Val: 12 V
